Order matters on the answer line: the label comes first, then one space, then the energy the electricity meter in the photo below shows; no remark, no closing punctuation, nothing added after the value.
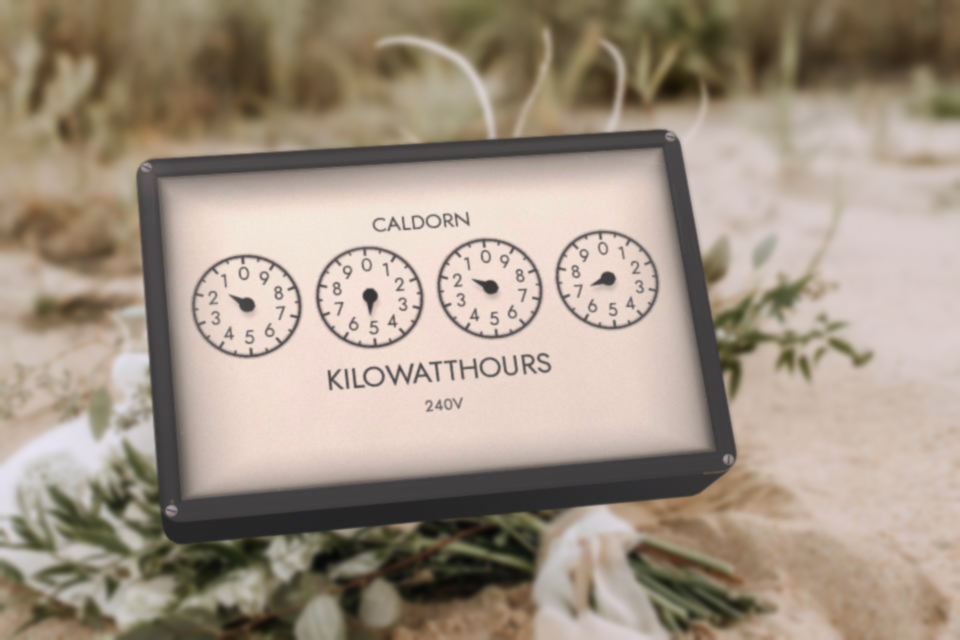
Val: 1517 kWh
